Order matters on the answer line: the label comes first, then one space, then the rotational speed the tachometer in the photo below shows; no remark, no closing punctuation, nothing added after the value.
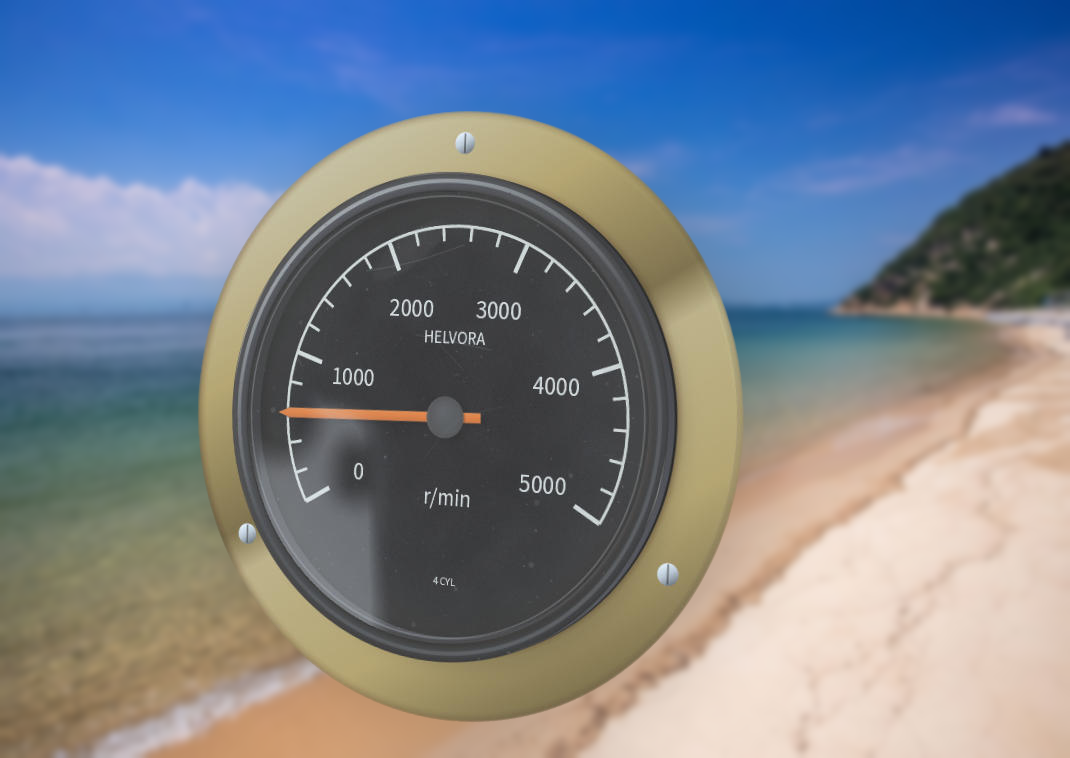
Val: 600 rpm
